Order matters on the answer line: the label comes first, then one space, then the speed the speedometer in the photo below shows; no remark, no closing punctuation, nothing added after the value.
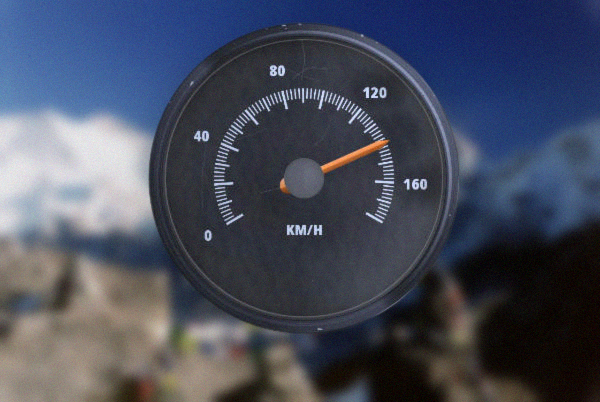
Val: 140 km/h
